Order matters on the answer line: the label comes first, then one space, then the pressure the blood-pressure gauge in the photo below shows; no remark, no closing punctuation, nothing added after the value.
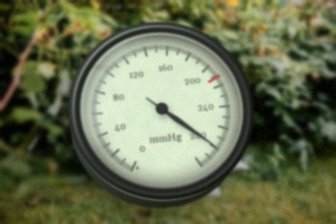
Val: 280 mmHg
